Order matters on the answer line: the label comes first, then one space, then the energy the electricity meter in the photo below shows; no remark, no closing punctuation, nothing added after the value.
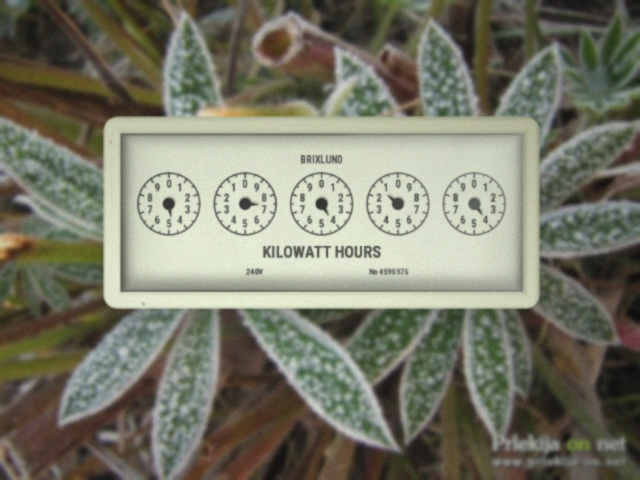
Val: 47414 kWh
